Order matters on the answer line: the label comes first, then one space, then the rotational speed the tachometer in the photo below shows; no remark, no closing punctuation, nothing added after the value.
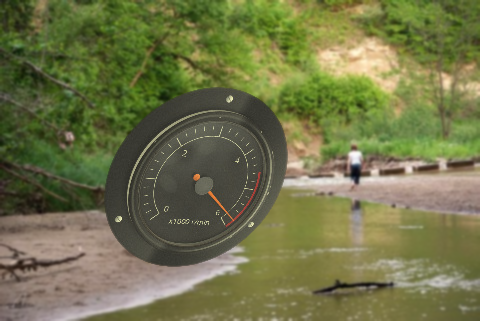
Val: 5800 rpm
